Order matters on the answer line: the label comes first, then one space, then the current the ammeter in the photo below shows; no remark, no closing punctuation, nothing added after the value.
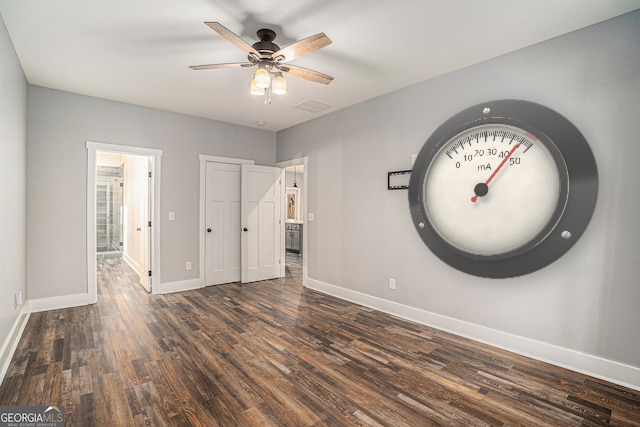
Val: 45 mA
